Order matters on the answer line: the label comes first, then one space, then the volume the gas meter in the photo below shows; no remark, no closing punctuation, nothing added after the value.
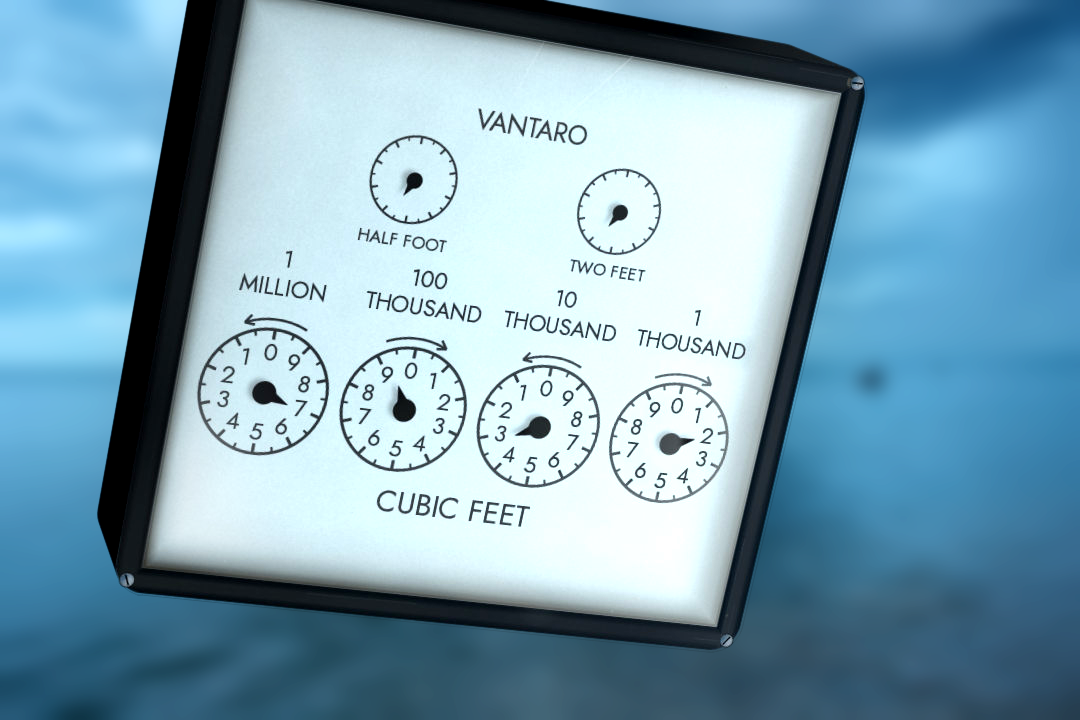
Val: 693200 ft³
